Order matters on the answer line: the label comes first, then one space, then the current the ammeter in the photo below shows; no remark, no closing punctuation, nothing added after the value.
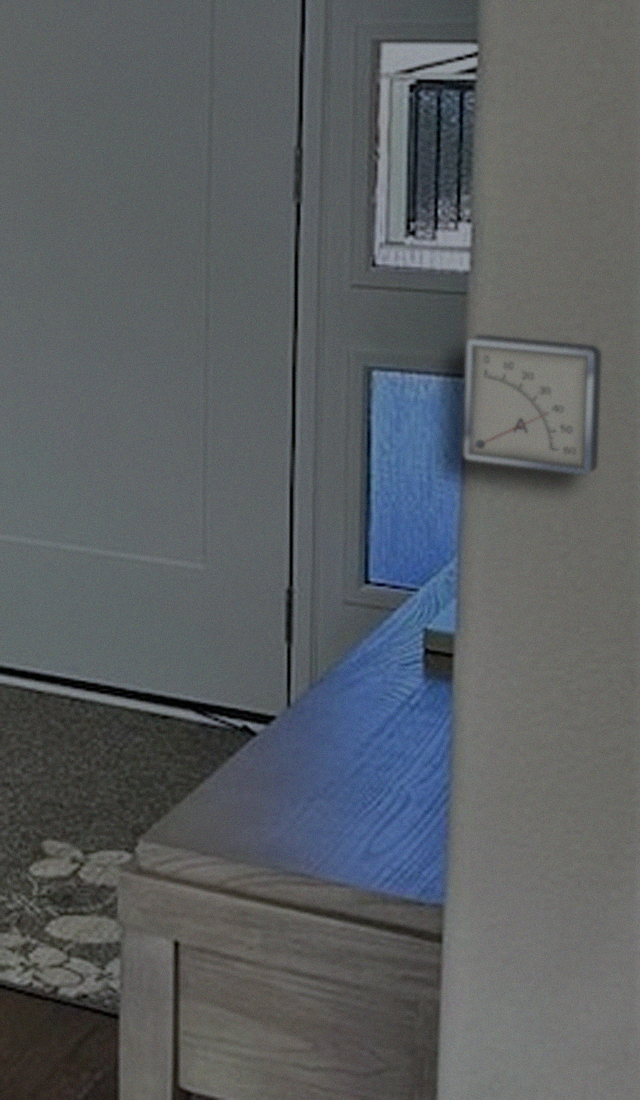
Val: 40 A
